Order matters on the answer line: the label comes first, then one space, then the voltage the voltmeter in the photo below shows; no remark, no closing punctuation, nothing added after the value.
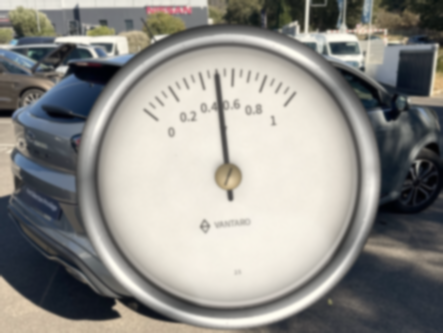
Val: 0.5 V
